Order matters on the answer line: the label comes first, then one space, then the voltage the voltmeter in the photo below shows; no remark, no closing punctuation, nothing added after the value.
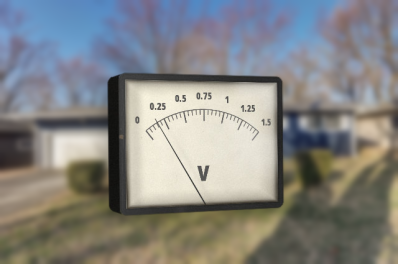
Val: 0.15 V
